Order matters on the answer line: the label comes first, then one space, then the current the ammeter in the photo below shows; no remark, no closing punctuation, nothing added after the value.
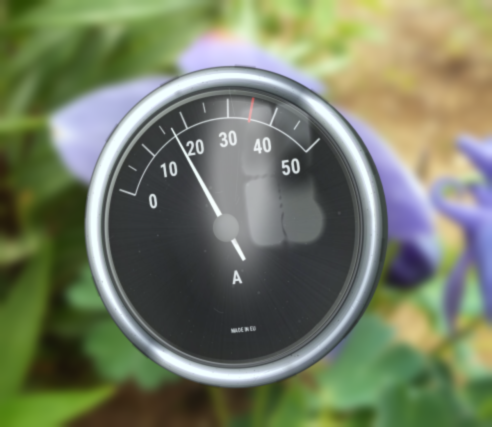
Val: 17.5 A
